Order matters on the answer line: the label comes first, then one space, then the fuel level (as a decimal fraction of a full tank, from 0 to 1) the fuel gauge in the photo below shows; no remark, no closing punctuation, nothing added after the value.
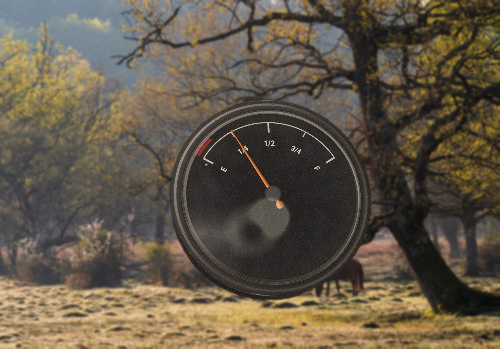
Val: 0.25
